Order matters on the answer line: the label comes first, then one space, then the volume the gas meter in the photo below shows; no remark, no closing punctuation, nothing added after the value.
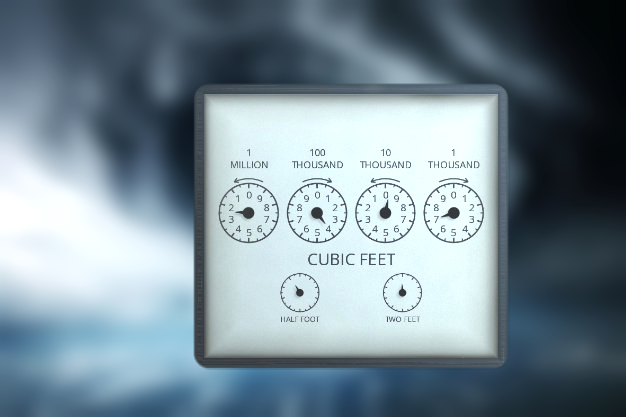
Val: 239700 ft³
